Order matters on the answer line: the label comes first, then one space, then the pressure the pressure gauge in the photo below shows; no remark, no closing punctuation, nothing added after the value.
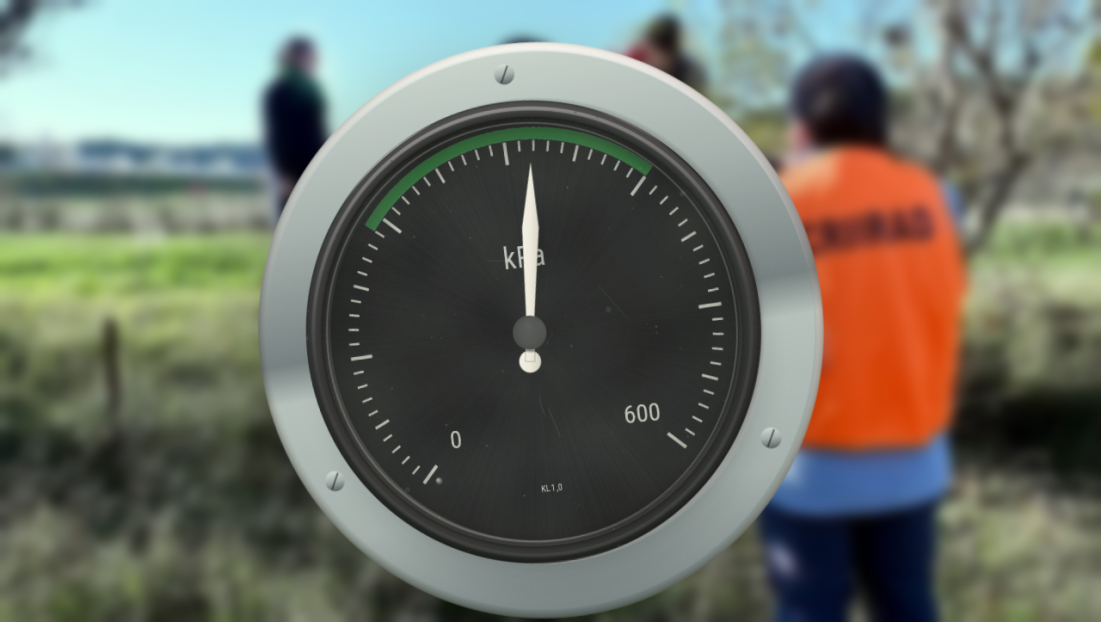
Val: 320 kPa
